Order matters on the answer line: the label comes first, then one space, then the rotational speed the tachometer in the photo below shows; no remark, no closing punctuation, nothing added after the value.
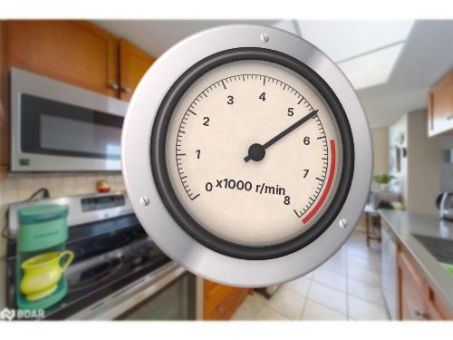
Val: 5400 rpm
